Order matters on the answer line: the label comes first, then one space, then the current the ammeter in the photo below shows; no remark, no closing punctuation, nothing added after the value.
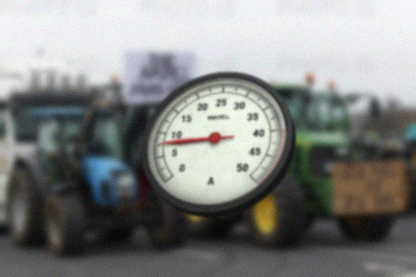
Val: 7.5 A
